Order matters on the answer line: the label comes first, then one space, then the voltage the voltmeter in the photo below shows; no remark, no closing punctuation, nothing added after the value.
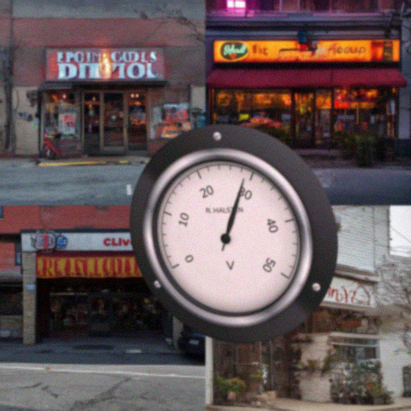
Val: 29 V
